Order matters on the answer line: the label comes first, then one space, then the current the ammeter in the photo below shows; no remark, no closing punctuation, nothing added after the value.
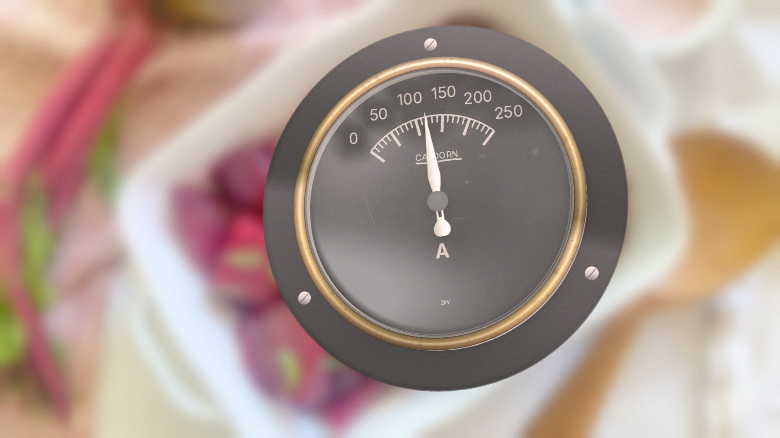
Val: 120 A
